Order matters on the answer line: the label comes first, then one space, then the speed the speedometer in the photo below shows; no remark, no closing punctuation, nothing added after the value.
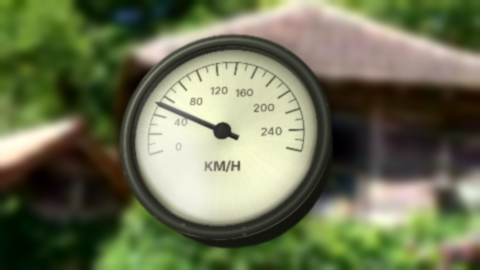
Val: 50 km/h
